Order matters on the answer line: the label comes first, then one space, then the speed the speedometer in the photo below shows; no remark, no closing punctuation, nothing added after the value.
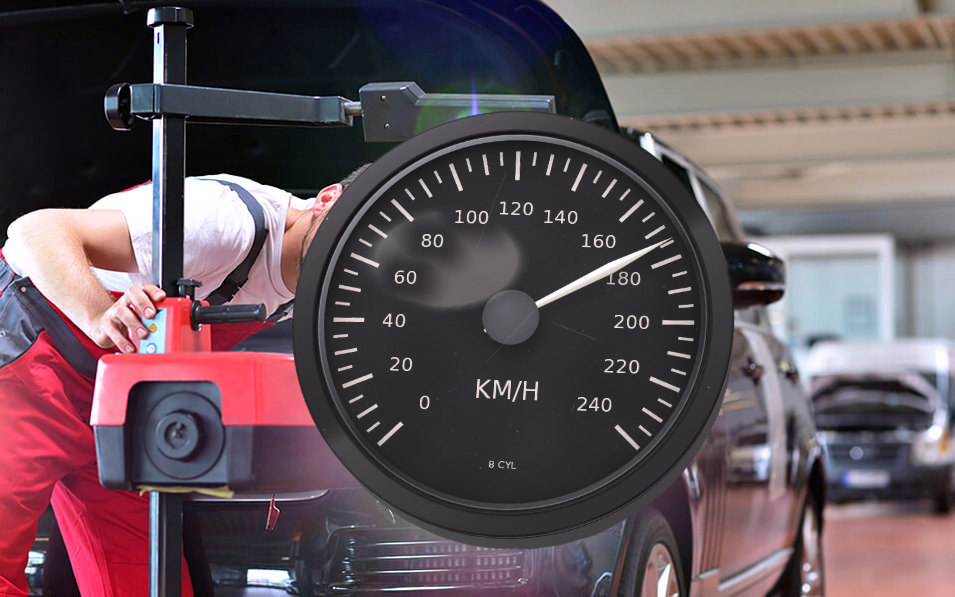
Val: 175 km/h
